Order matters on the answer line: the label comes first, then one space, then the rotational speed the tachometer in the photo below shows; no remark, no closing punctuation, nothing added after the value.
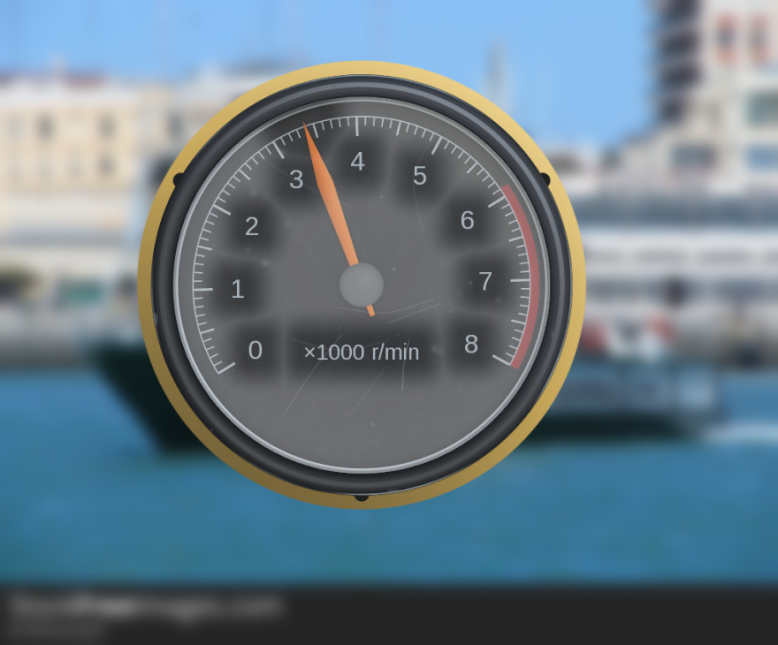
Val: 3400 rpm
